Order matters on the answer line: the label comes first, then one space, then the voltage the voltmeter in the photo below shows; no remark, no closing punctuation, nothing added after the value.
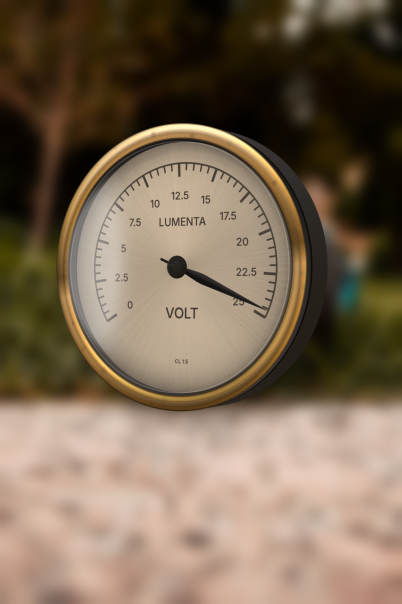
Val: 24.5 V
